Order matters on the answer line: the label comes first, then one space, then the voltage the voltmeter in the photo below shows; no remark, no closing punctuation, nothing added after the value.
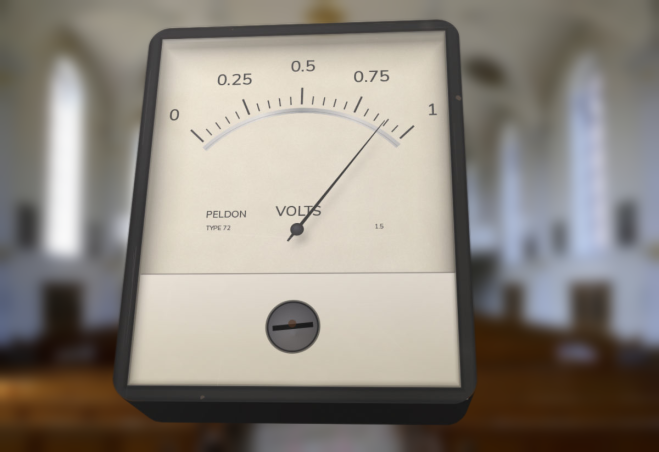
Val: 0.9 V
